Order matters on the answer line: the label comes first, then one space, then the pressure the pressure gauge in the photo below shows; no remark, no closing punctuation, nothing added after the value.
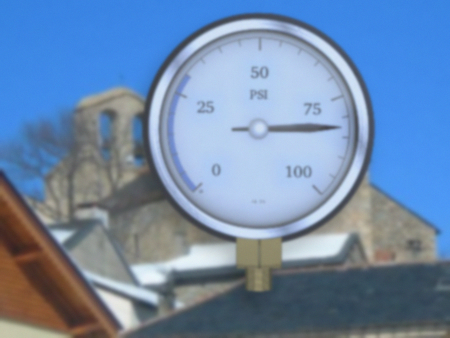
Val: 82.5 psi
